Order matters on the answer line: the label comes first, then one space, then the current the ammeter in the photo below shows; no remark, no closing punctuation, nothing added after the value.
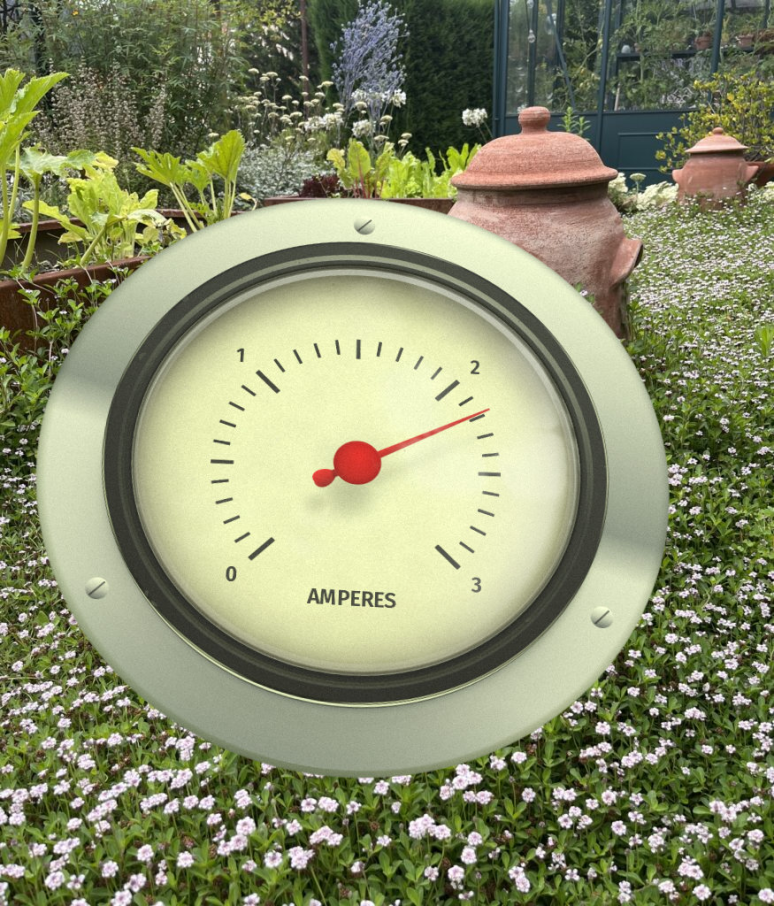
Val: 2.2 A
